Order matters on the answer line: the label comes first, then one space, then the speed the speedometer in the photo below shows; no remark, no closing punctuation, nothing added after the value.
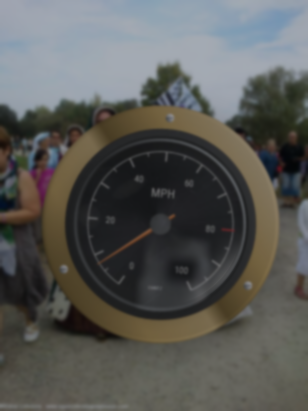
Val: 7.5 mph
